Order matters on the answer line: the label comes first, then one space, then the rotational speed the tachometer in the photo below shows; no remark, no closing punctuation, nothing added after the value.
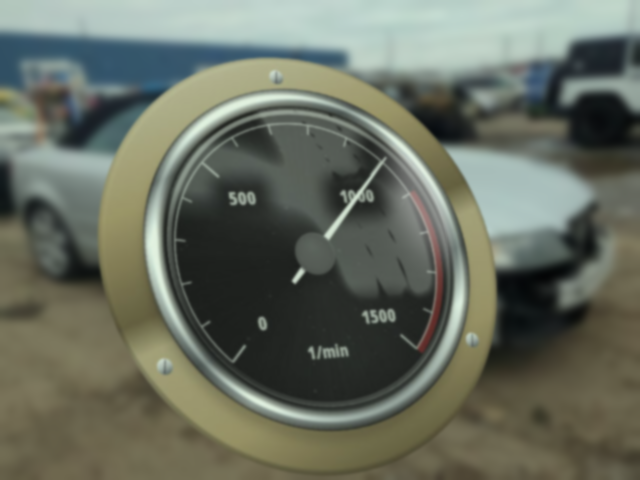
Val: 1000 rpm
